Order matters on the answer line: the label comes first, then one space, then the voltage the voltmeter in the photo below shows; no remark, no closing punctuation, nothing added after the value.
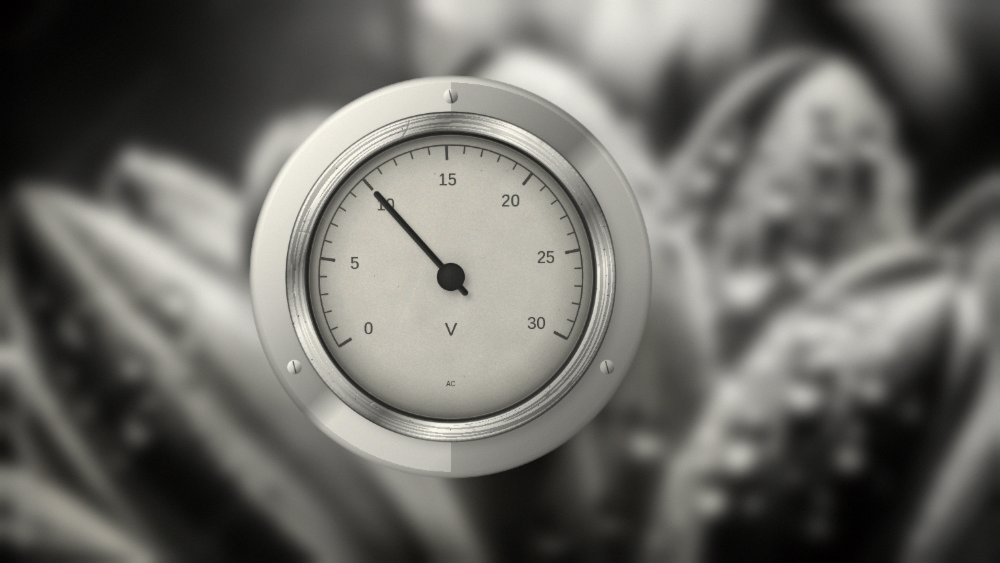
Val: 10 V
